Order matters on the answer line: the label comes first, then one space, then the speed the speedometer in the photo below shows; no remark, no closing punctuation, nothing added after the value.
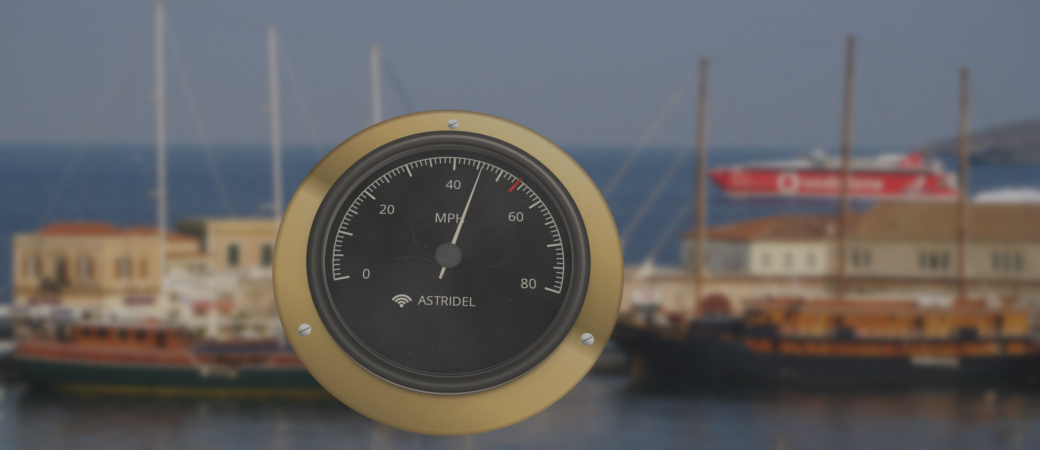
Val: 46 mph
